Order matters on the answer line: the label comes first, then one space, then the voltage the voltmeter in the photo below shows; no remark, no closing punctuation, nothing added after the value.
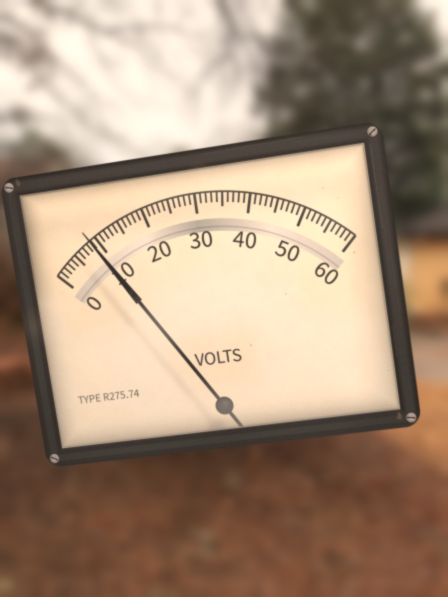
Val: 9 V
